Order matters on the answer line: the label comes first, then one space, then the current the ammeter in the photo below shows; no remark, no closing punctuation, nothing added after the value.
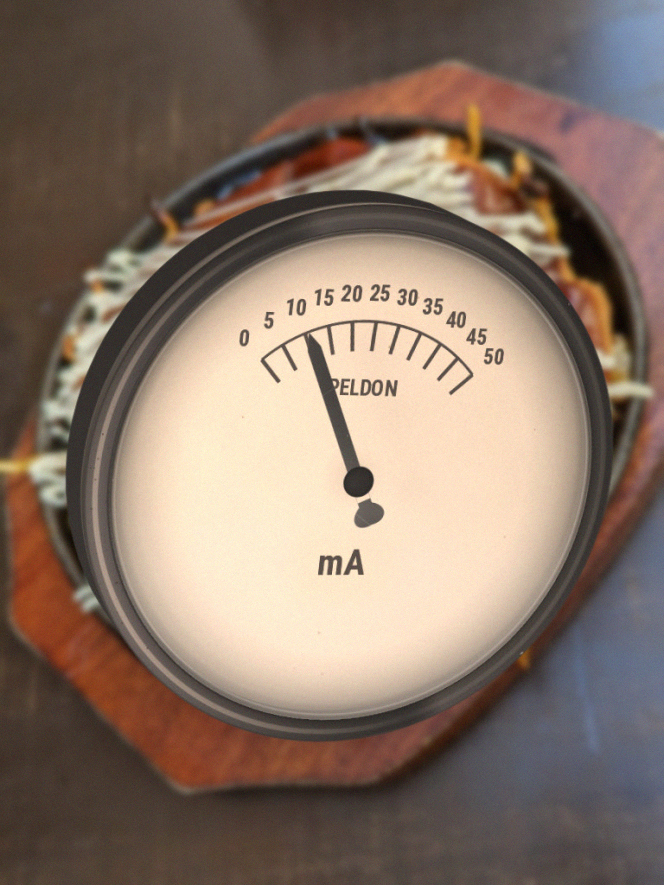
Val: 10 mA
